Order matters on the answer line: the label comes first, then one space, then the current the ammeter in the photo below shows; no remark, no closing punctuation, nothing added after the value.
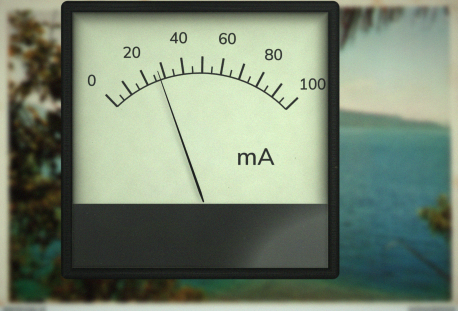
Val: 27.5 mA
